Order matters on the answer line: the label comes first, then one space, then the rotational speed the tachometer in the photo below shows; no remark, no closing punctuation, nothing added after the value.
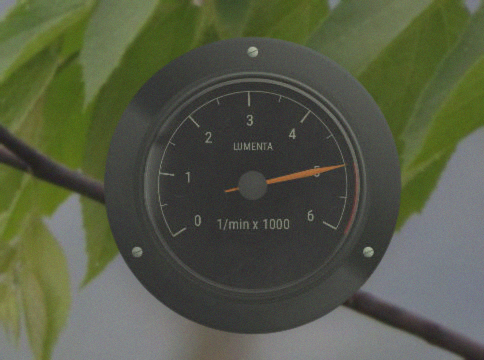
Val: 5000 rpm
